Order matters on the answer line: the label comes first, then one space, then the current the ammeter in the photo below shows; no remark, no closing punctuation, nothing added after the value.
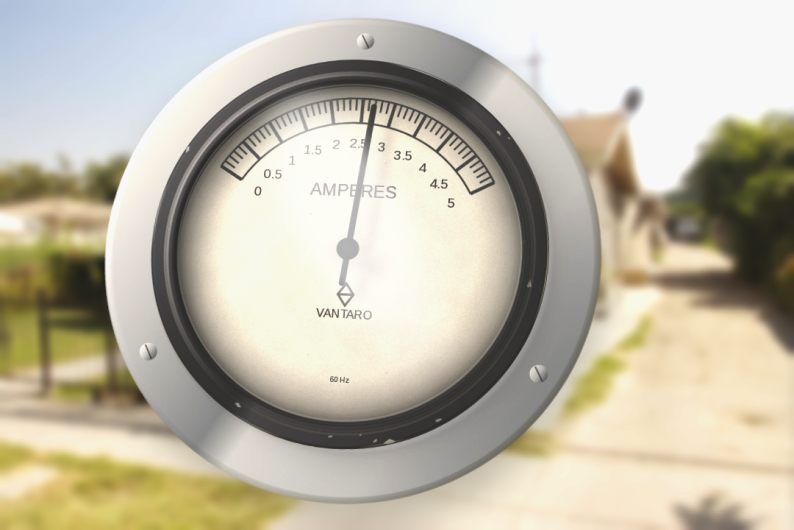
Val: 2.7 A
